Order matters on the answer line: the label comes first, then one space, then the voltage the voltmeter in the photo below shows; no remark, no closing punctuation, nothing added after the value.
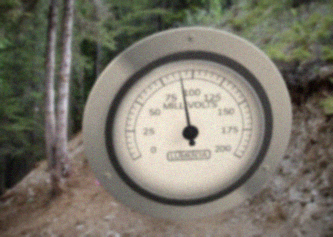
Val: 90 mV
